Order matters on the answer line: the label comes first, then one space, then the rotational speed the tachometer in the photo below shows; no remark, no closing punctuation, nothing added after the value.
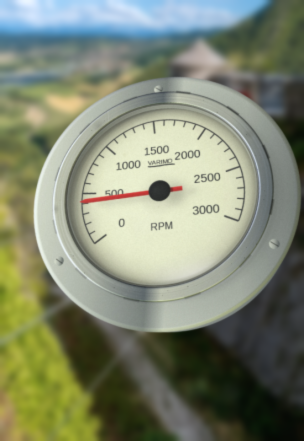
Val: 400 rpm
